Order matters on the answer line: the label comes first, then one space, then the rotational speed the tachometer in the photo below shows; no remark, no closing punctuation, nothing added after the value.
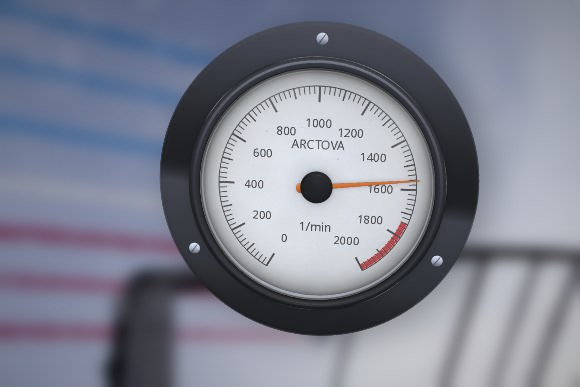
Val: 1560 rpm
